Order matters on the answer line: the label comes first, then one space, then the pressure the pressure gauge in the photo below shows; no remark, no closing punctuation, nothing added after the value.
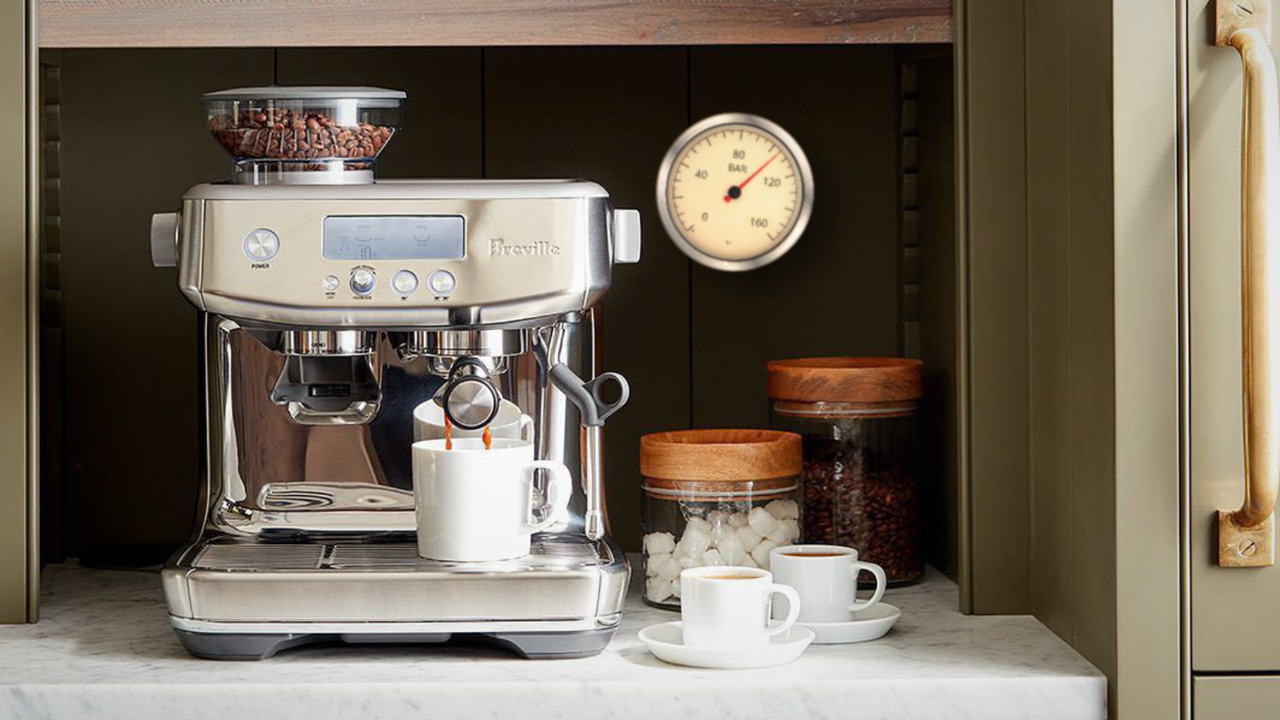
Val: 105 bar
